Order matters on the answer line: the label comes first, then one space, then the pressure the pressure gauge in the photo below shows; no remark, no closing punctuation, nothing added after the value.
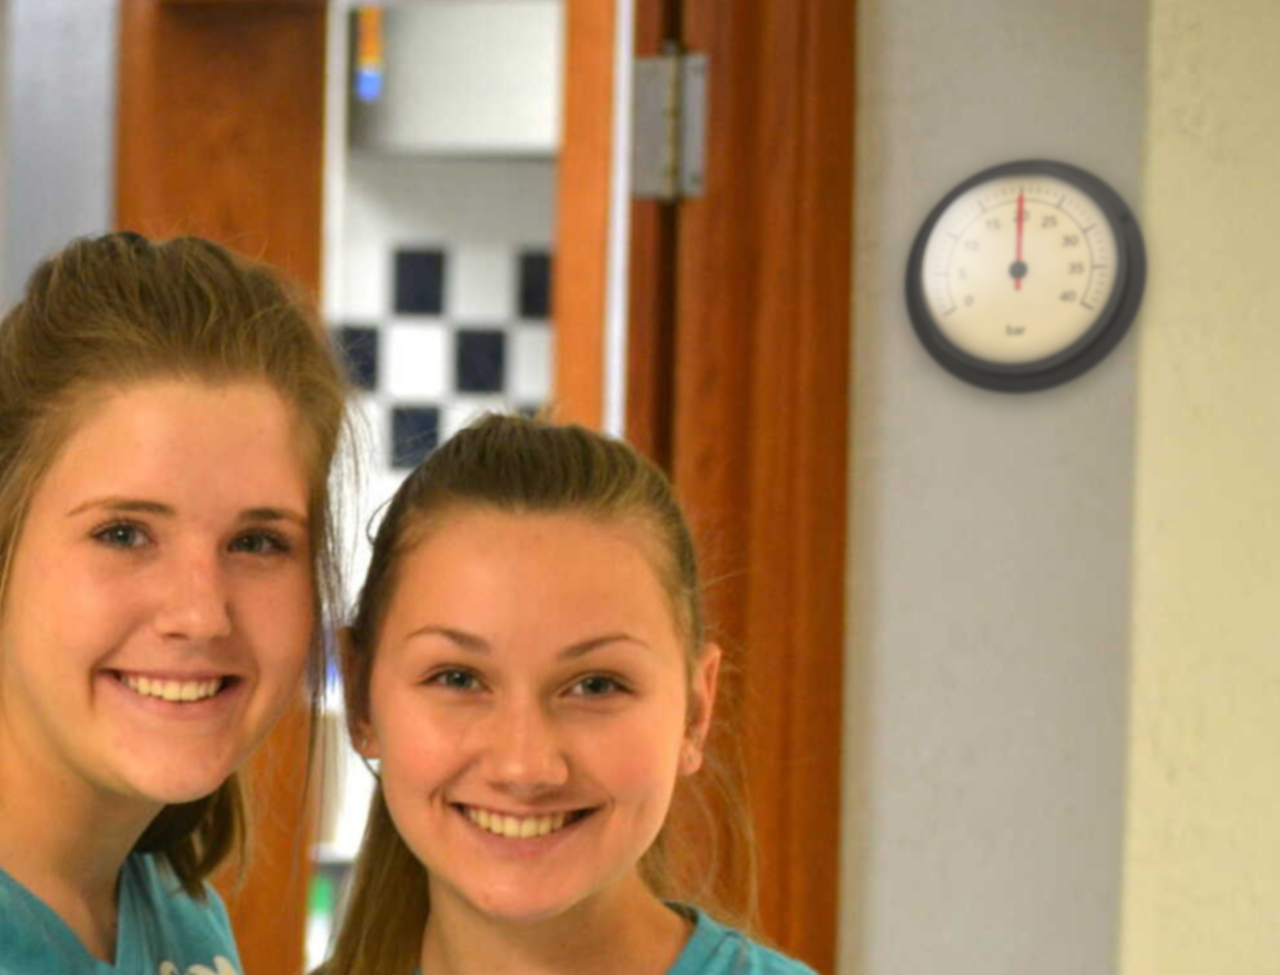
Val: 20 bar
